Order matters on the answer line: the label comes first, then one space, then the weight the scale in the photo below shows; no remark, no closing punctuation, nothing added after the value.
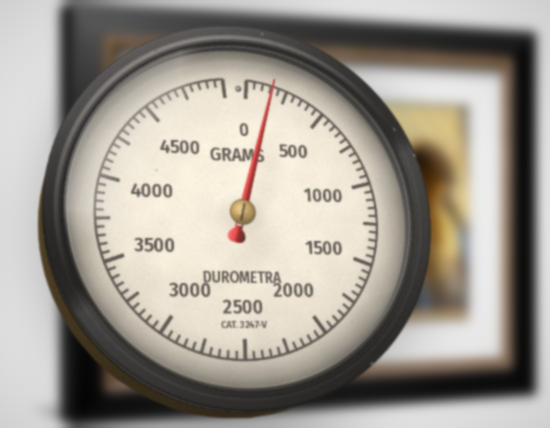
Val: 150 g
